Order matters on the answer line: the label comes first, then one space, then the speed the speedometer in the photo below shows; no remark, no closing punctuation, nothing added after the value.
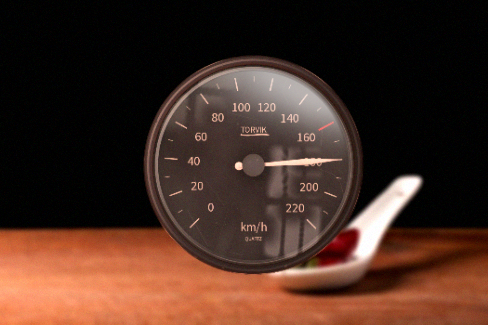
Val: 180 km/h
